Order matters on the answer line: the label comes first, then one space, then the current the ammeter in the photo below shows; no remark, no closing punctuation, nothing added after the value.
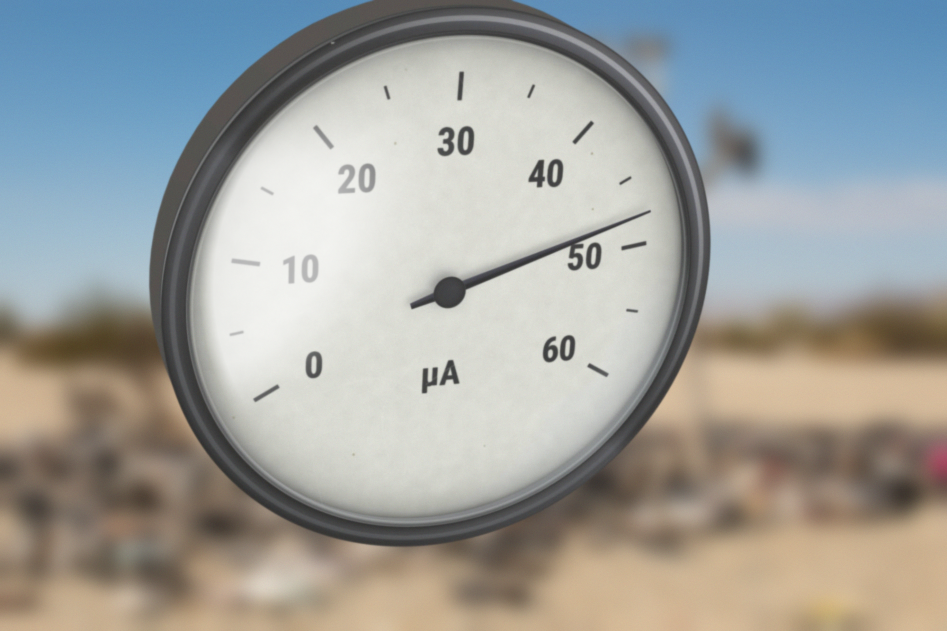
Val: 47.5 µA
